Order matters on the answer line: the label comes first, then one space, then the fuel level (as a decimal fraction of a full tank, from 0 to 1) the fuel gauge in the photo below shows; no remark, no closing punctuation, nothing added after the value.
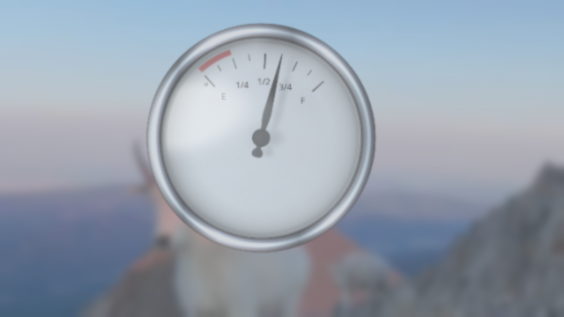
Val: 0.625
